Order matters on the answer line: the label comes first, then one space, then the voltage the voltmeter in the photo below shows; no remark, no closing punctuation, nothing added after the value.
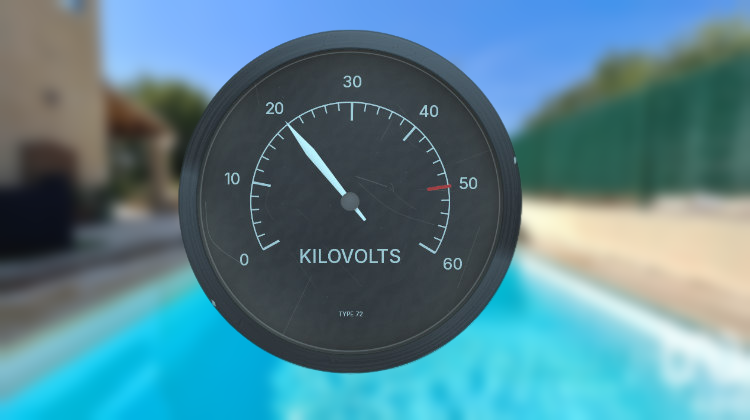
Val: 20 kV
